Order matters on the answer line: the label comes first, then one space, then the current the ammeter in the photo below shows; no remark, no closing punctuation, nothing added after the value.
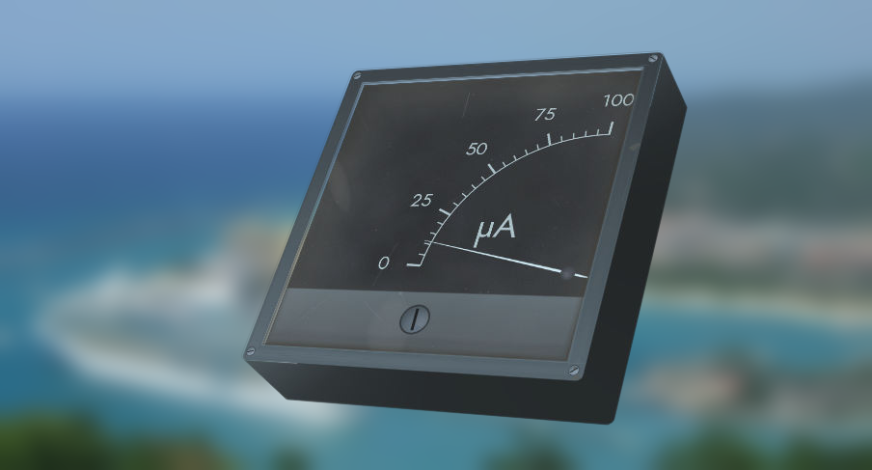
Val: 10 µA
